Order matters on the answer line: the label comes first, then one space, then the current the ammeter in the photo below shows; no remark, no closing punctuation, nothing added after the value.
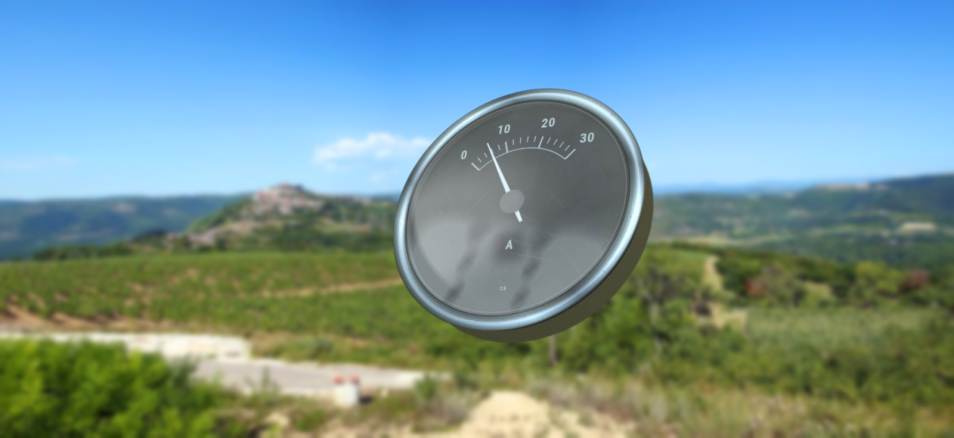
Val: 6 A
